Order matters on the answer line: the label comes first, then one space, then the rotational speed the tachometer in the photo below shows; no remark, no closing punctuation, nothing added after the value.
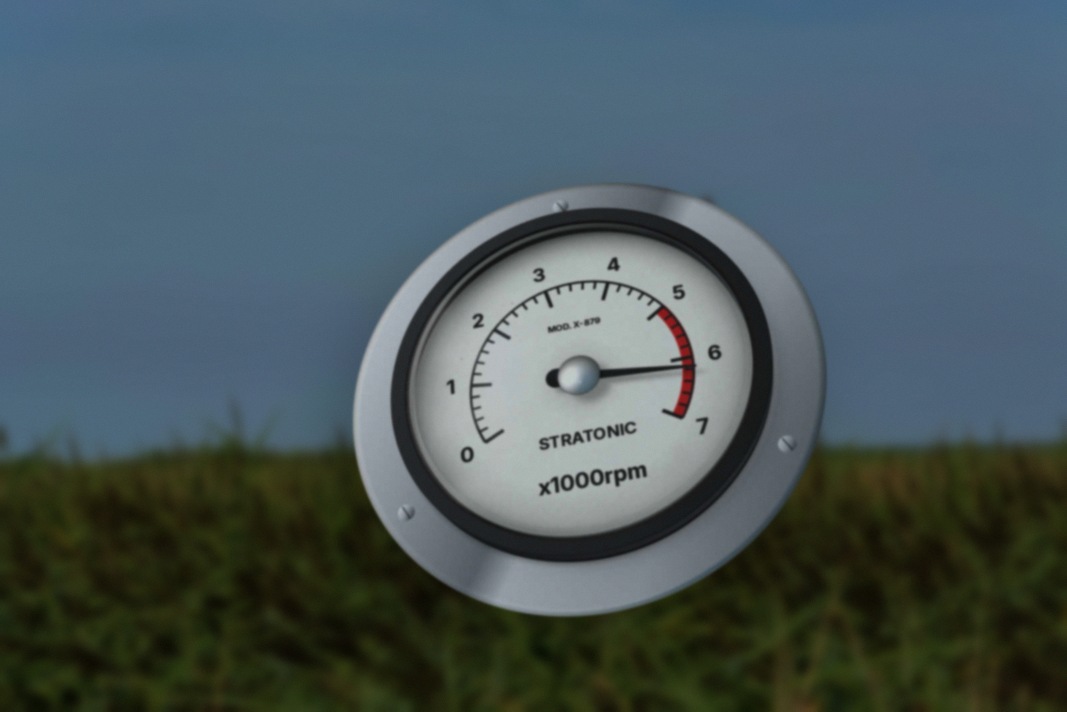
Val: 6200 rpm
